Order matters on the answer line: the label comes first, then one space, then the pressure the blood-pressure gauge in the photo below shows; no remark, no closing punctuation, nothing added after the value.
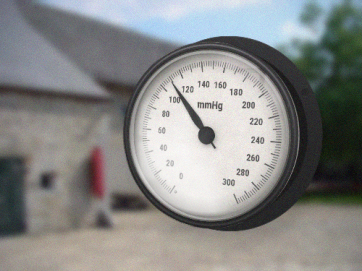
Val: 110 mmHg
